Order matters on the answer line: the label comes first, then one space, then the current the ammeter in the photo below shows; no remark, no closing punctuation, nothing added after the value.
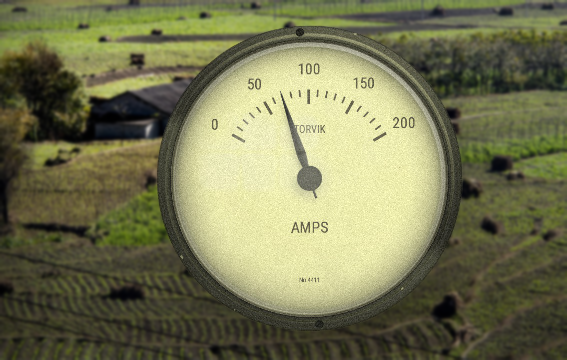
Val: 70 A
